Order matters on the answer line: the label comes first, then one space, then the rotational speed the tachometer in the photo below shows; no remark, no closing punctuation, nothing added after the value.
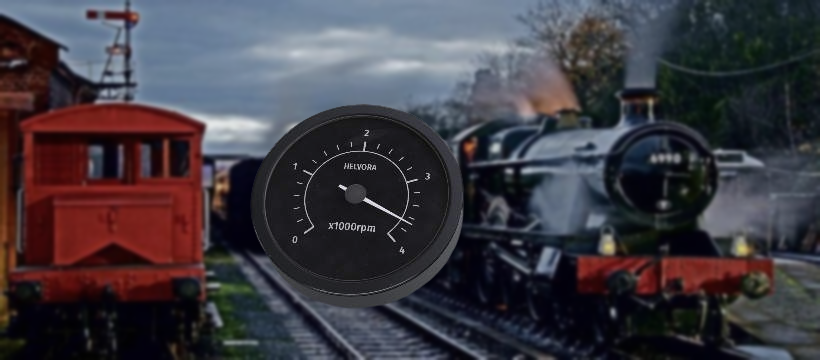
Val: 3700 rpm
